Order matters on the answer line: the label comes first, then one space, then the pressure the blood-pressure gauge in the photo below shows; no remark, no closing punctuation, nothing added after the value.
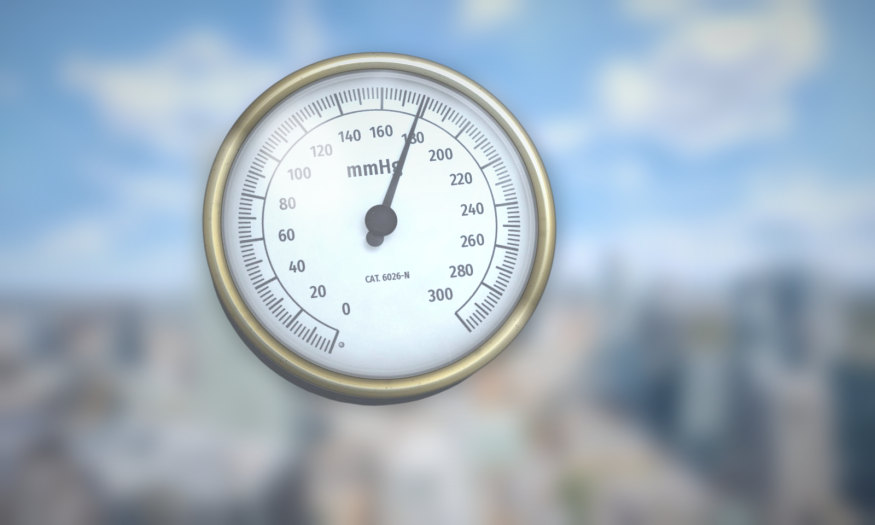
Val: 178 mmHg
